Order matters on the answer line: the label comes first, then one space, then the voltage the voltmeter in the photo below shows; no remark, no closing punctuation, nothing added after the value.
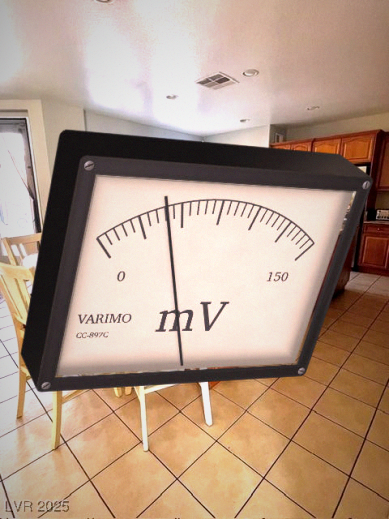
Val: 40 mV
